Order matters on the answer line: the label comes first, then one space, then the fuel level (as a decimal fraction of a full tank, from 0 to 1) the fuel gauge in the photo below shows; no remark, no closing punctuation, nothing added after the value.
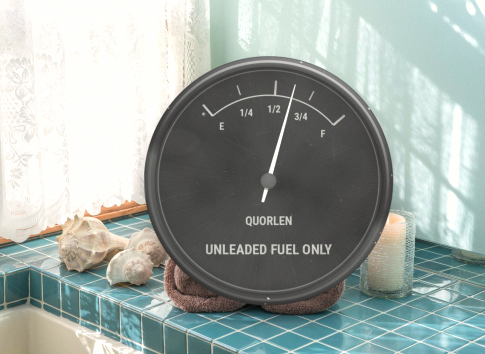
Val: 0.625
